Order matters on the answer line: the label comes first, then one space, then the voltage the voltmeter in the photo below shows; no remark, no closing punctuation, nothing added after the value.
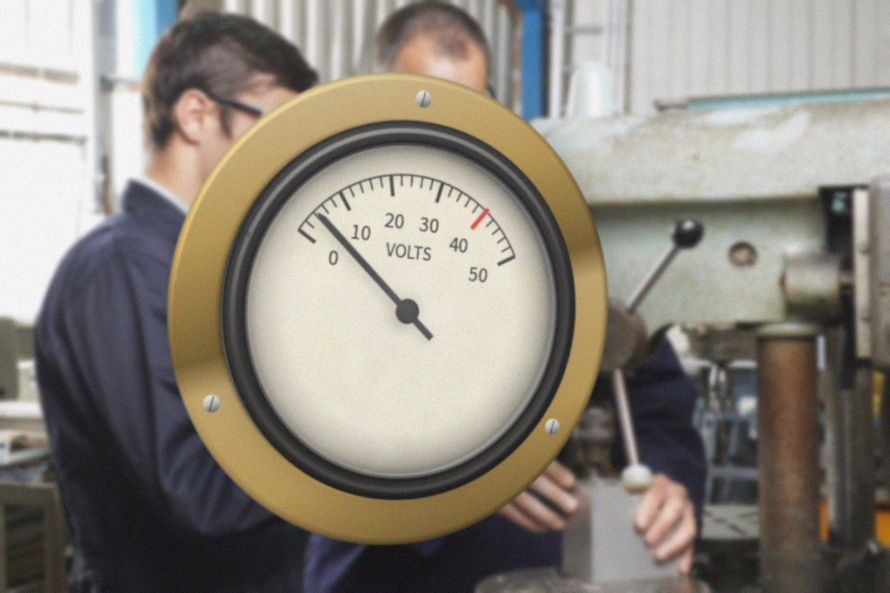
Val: 4 V
